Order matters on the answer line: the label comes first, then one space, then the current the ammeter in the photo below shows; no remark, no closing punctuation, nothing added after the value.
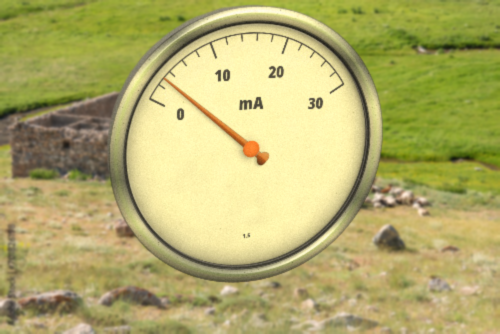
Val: 3 mA
